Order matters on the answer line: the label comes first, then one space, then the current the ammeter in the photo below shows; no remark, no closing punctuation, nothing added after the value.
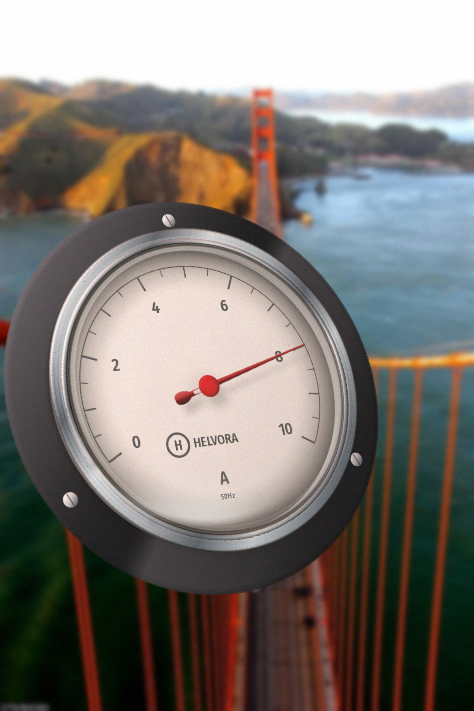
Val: 8 A
